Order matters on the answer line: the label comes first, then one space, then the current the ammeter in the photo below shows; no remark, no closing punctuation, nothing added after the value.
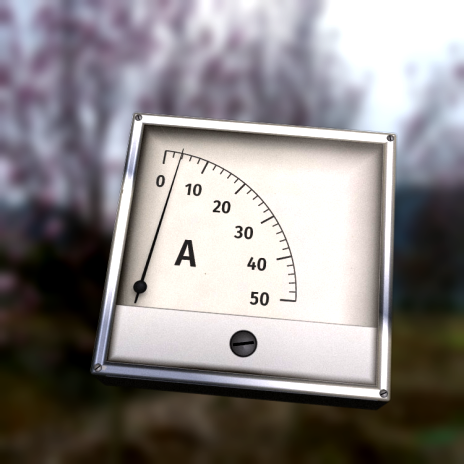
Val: 4 A
